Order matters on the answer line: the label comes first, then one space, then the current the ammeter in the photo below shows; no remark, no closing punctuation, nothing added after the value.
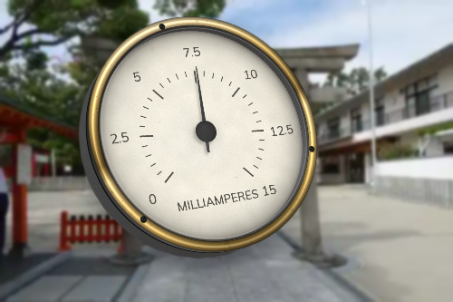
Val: 7.5 mA
